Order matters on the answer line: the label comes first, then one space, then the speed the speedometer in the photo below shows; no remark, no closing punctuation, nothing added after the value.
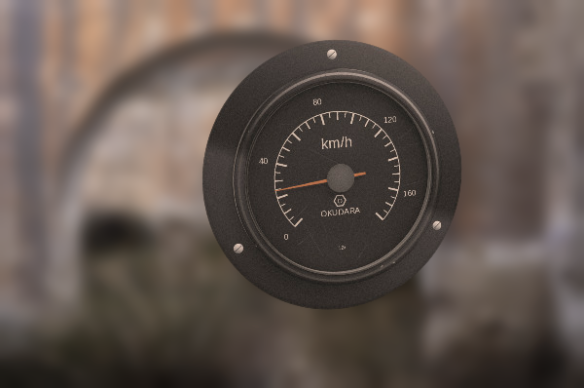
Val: 25 km/h
